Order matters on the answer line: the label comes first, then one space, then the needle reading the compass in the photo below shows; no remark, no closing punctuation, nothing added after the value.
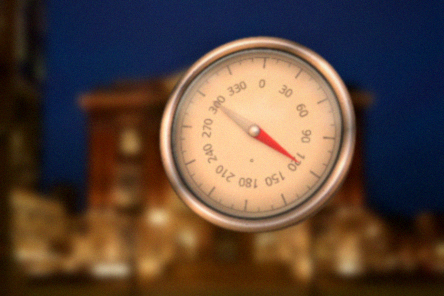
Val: 120 °
